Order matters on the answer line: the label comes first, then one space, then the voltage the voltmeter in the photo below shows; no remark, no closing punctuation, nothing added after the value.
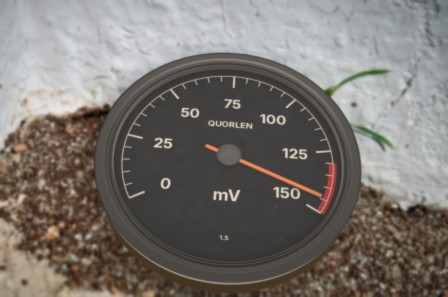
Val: 145 mV
